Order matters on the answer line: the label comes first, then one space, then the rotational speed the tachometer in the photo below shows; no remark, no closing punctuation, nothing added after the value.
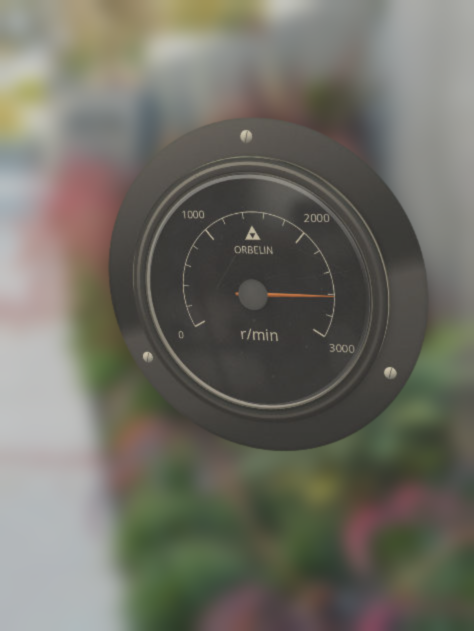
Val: 2600 rpm
